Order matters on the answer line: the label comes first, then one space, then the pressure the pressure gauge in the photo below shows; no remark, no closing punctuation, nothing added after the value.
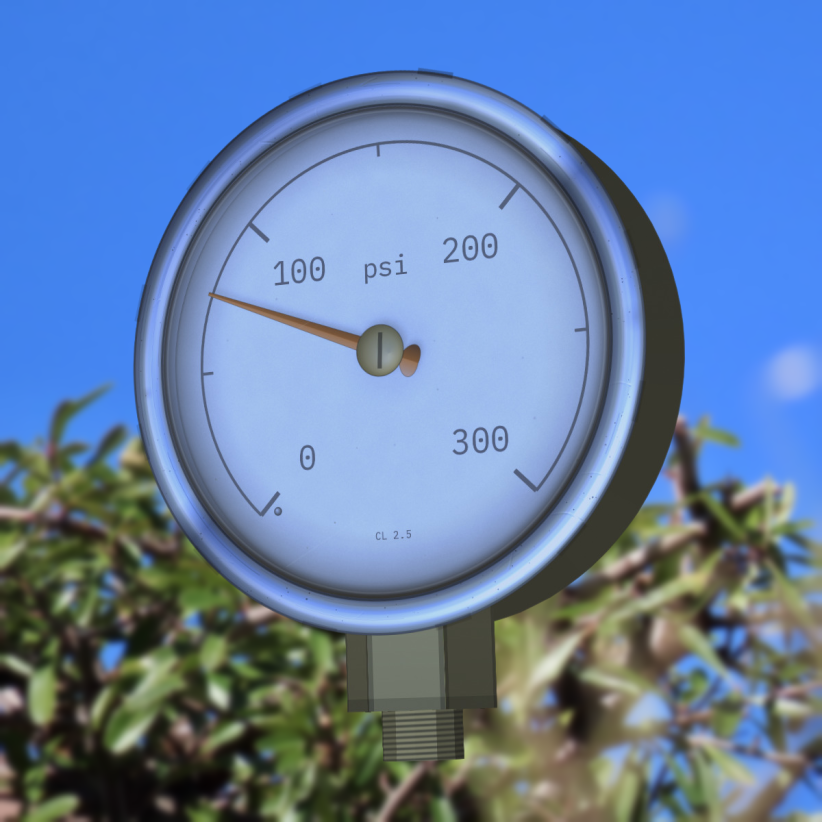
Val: 75 psi
